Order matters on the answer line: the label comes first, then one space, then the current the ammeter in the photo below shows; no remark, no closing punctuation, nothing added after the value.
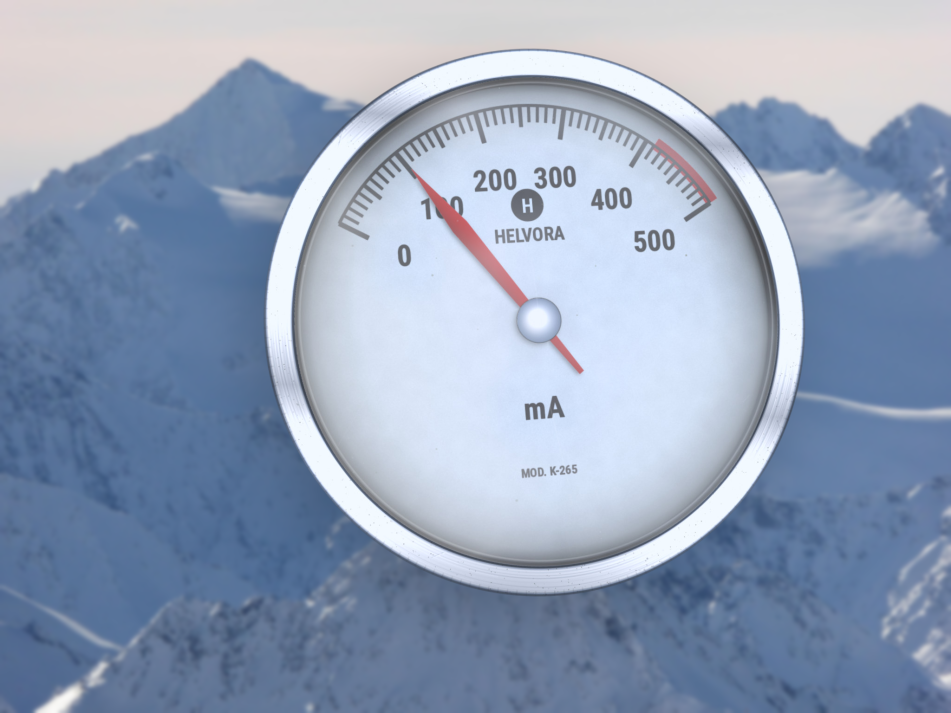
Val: 100 mA
